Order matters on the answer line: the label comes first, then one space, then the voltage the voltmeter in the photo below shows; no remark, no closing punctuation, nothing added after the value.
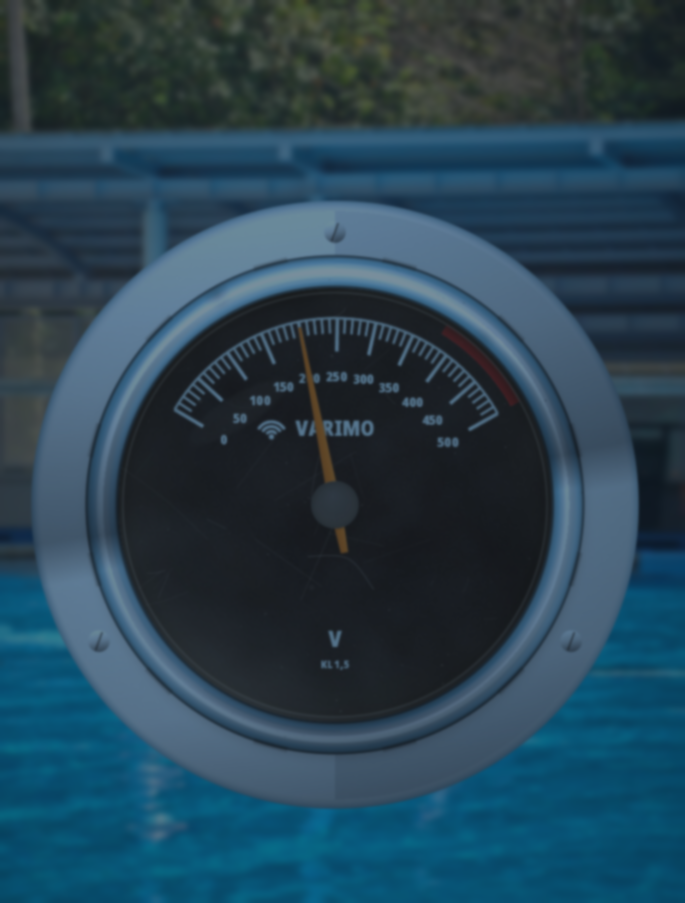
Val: 200 V
